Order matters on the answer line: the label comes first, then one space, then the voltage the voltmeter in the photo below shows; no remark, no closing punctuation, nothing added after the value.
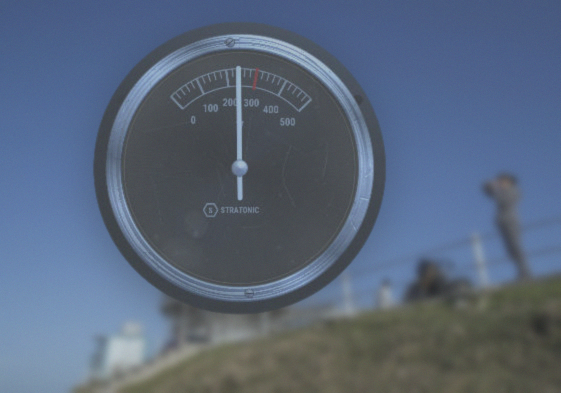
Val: 240 V
